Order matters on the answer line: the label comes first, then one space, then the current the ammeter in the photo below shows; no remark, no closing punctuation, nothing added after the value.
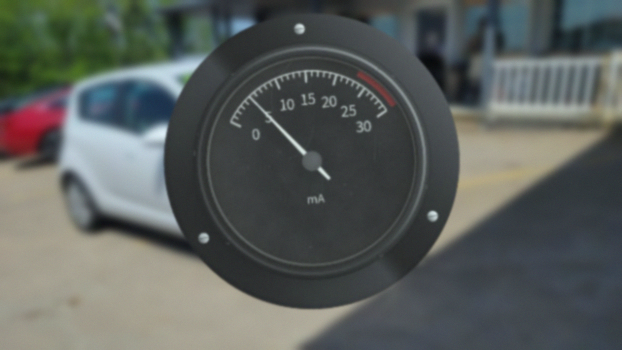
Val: 5 mA
